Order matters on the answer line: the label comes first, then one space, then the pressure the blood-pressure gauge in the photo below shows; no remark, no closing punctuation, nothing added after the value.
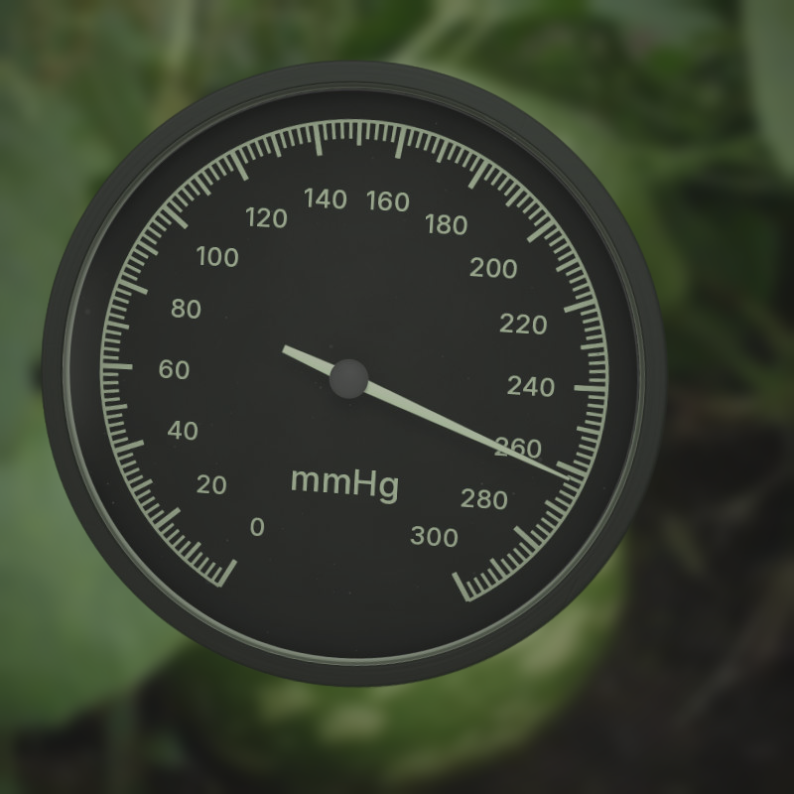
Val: 262 mmHg
